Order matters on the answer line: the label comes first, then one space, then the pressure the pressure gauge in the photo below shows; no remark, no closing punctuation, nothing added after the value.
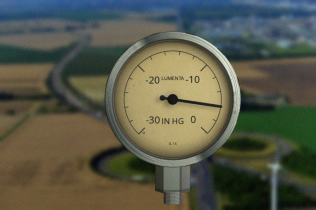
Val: -4 inHg
